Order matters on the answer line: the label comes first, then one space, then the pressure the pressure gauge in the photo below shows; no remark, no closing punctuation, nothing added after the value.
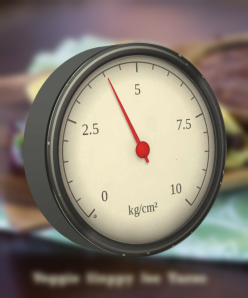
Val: 4 kg/cm²
